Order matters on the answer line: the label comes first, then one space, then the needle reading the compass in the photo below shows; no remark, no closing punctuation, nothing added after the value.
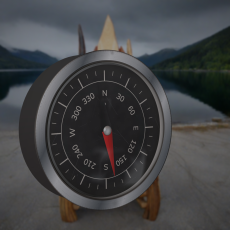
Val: 170 °
